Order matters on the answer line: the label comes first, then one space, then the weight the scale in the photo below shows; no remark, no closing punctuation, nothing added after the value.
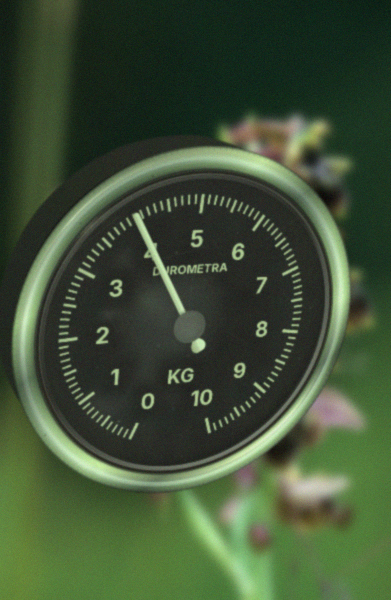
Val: 4 kg
